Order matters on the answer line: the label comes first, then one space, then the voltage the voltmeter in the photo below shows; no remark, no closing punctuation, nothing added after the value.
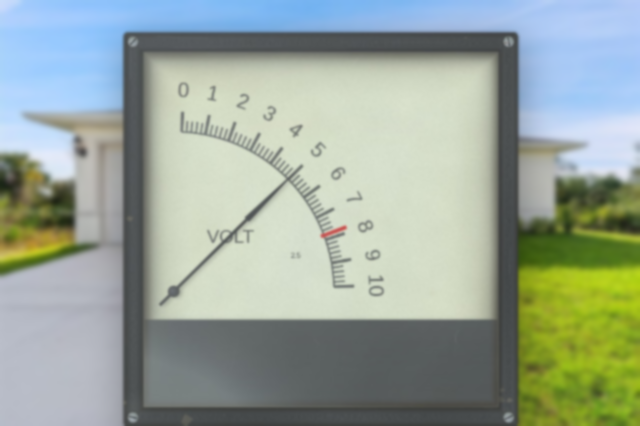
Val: 5 V
